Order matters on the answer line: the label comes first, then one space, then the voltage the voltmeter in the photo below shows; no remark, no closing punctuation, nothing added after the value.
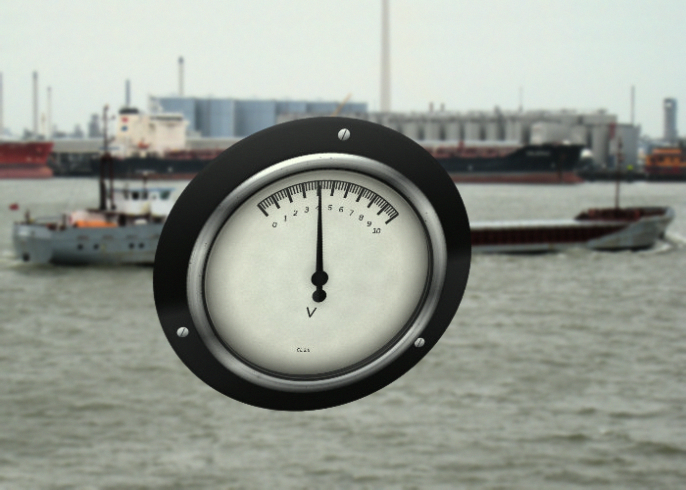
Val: 4 V
